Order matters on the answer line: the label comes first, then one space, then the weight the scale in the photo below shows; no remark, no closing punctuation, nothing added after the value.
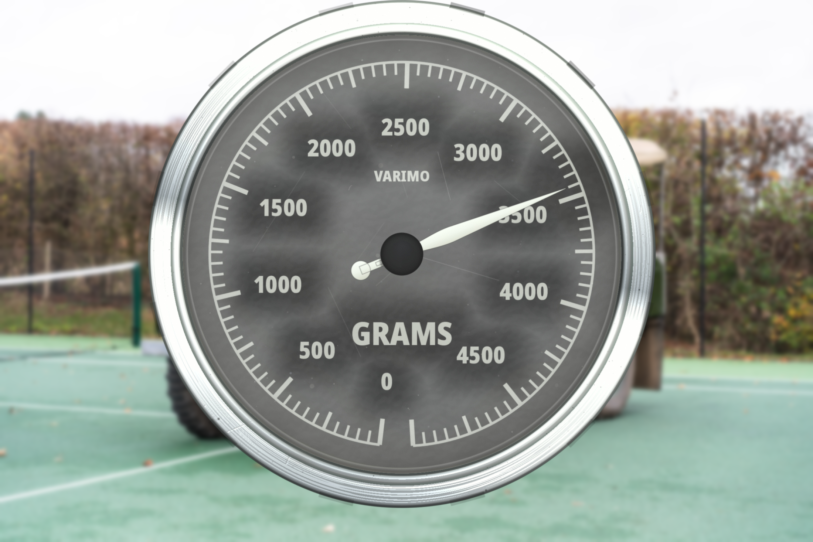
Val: 3450 g
